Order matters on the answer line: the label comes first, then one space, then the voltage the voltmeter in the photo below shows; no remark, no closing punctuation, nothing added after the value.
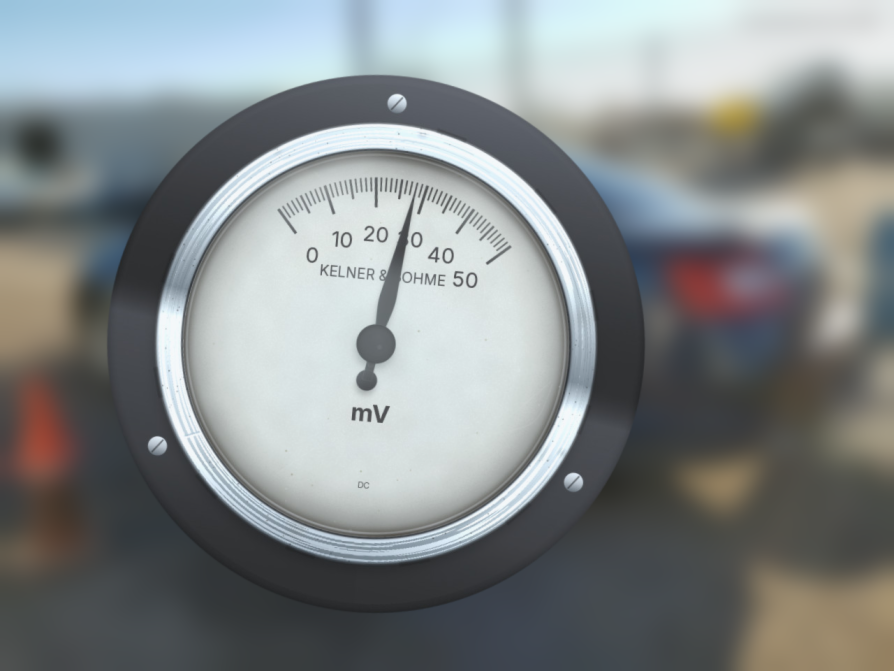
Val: 28 mV
